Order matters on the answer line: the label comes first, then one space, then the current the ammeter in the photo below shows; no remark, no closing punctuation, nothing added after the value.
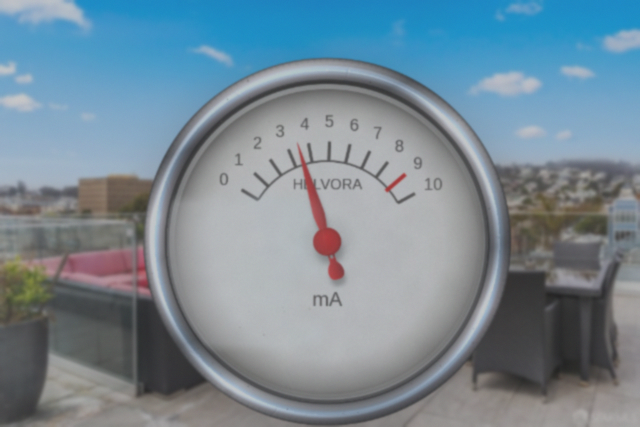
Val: 3.5 mA
